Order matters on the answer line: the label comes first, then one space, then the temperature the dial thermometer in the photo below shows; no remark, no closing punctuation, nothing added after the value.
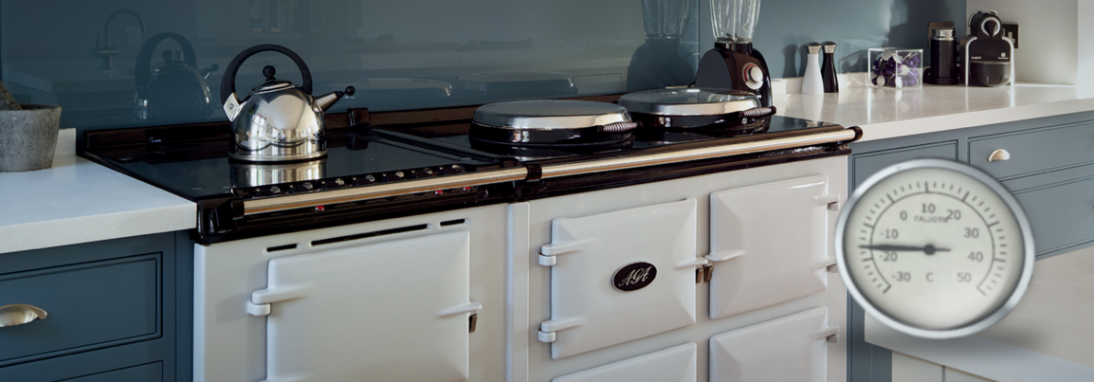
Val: -16 °C
